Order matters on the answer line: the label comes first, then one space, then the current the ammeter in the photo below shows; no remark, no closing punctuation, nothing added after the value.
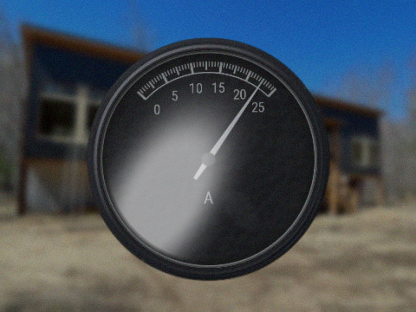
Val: 22.5 A
